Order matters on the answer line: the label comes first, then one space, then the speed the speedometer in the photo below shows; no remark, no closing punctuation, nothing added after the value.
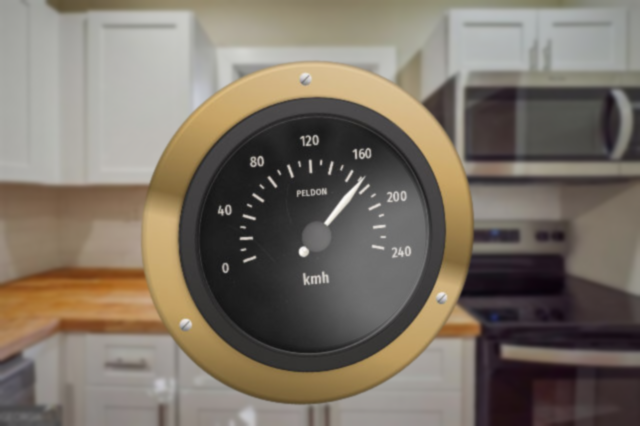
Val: 170 km/h
